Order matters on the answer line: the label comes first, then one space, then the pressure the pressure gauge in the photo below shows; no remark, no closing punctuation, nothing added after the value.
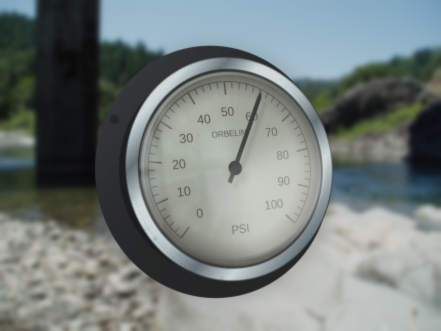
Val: 60 psi
